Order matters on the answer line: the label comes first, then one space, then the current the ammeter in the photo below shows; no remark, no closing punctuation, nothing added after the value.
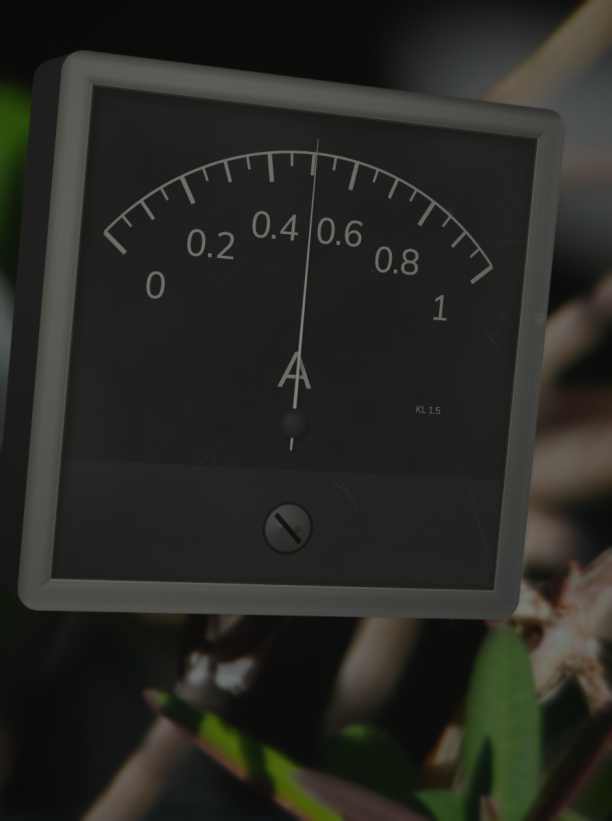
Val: 0.5 A
